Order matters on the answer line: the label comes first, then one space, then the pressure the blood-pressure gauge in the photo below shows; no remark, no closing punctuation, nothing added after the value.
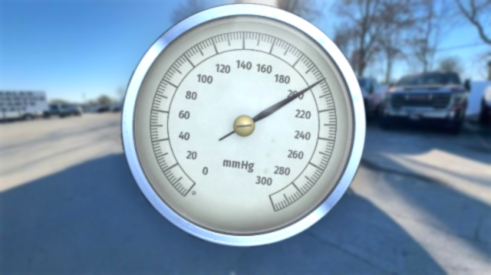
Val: 200 mmHg
